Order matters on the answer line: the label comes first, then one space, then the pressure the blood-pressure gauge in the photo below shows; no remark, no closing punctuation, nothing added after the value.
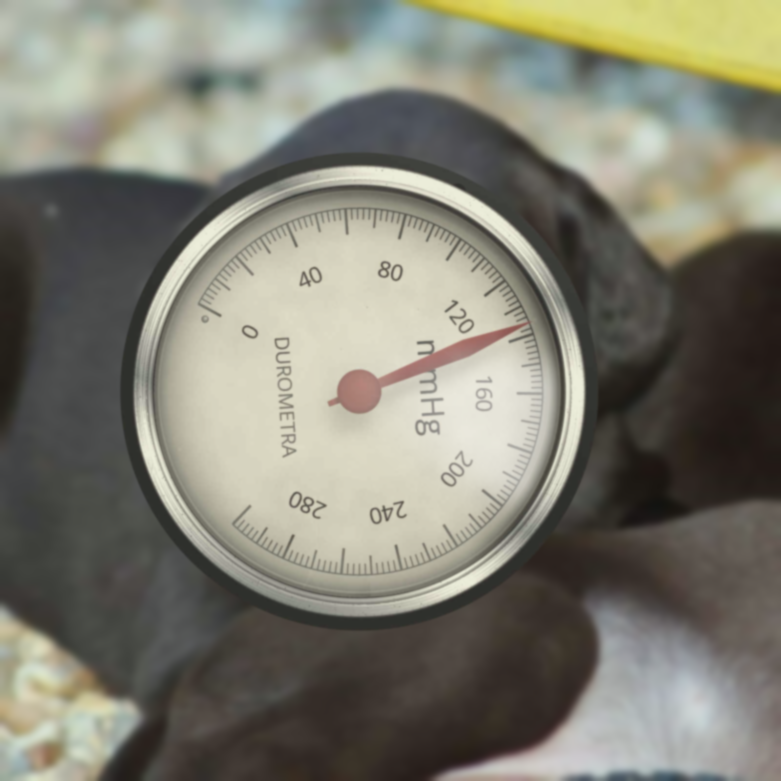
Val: 136 mmHg
